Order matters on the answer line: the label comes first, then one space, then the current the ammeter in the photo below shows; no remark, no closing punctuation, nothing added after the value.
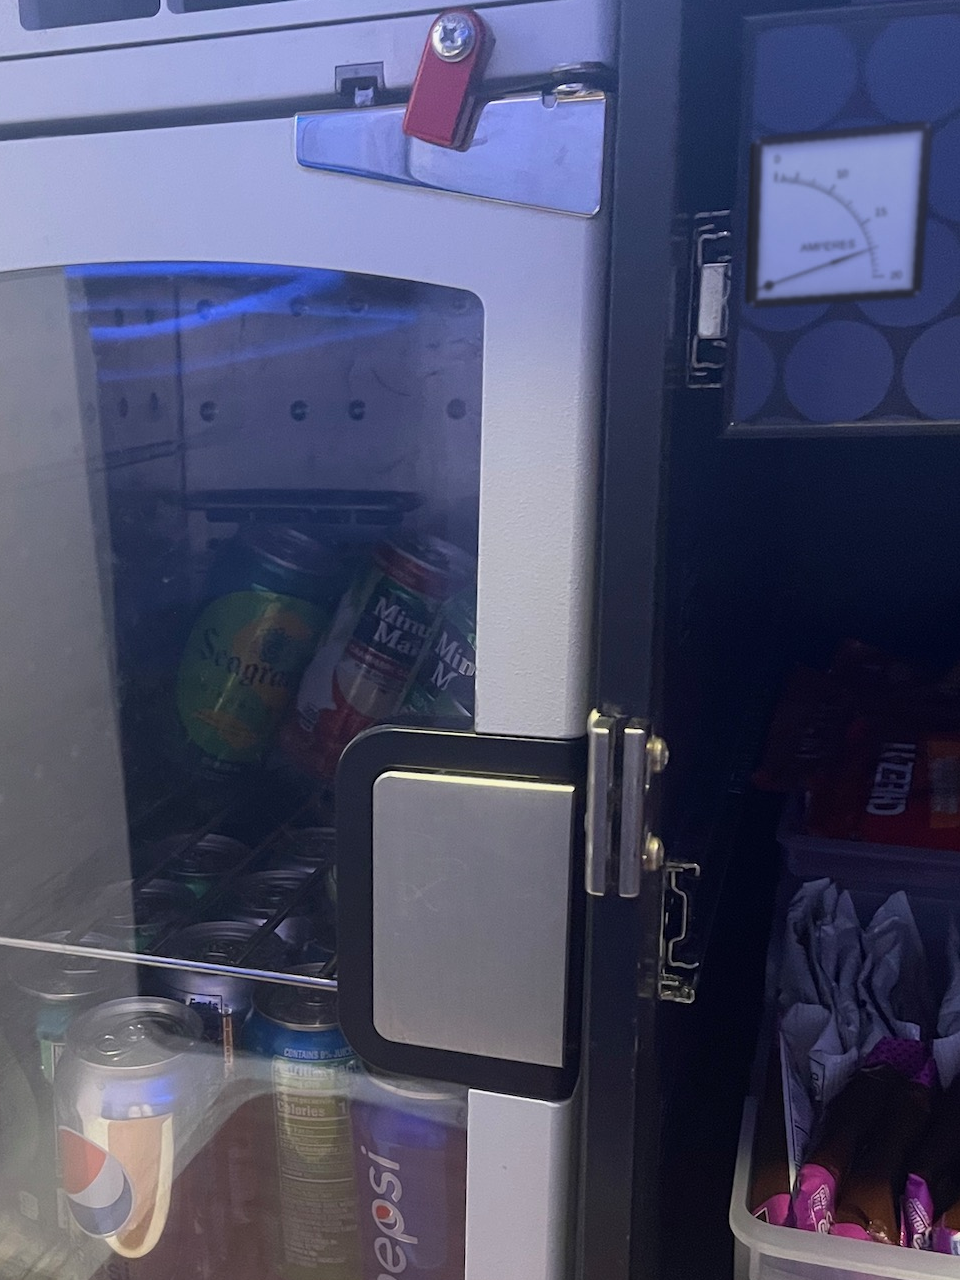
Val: 17.5 A
